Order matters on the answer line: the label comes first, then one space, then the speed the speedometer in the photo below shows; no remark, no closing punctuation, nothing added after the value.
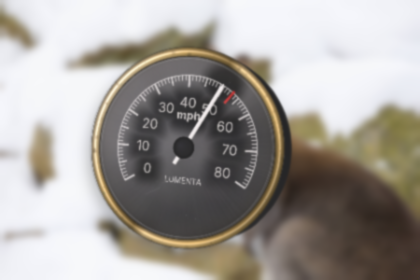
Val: 50 mph
